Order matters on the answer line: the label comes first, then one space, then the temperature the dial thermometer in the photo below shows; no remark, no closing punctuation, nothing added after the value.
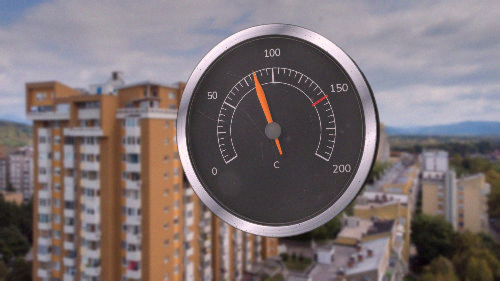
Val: 85 °C
